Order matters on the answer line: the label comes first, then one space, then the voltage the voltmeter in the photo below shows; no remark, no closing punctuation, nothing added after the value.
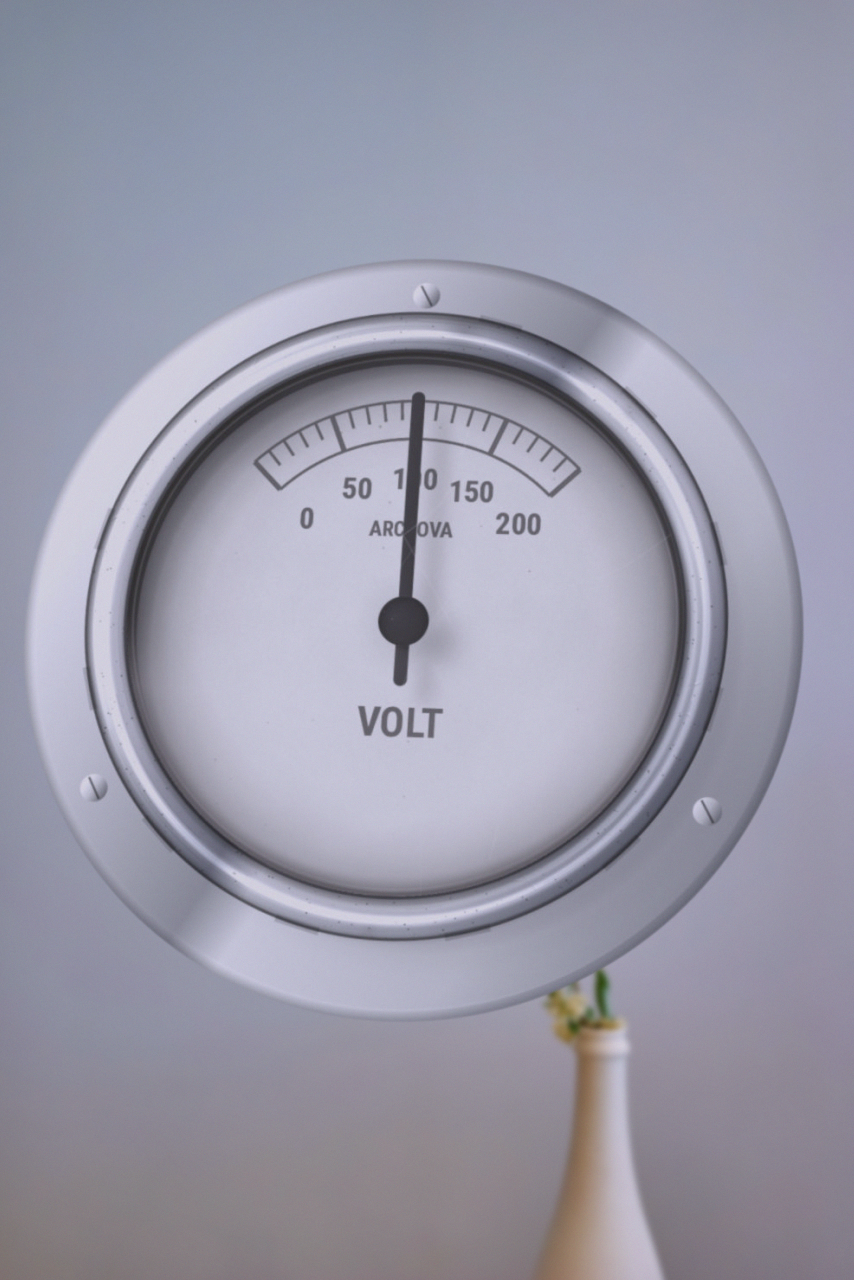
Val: 100 V
